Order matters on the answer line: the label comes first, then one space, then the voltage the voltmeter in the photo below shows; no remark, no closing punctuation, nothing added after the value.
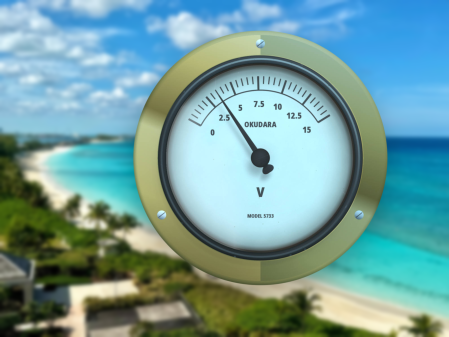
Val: 3.5 V
